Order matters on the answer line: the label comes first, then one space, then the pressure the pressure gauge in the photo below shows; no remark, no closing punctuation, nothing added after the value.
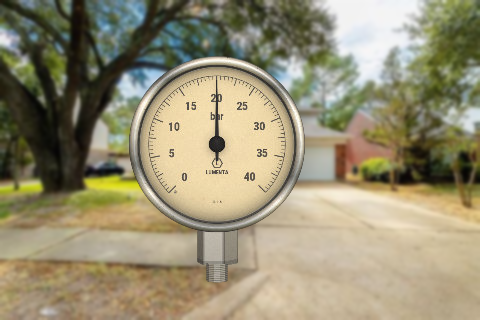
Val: 20 bar
